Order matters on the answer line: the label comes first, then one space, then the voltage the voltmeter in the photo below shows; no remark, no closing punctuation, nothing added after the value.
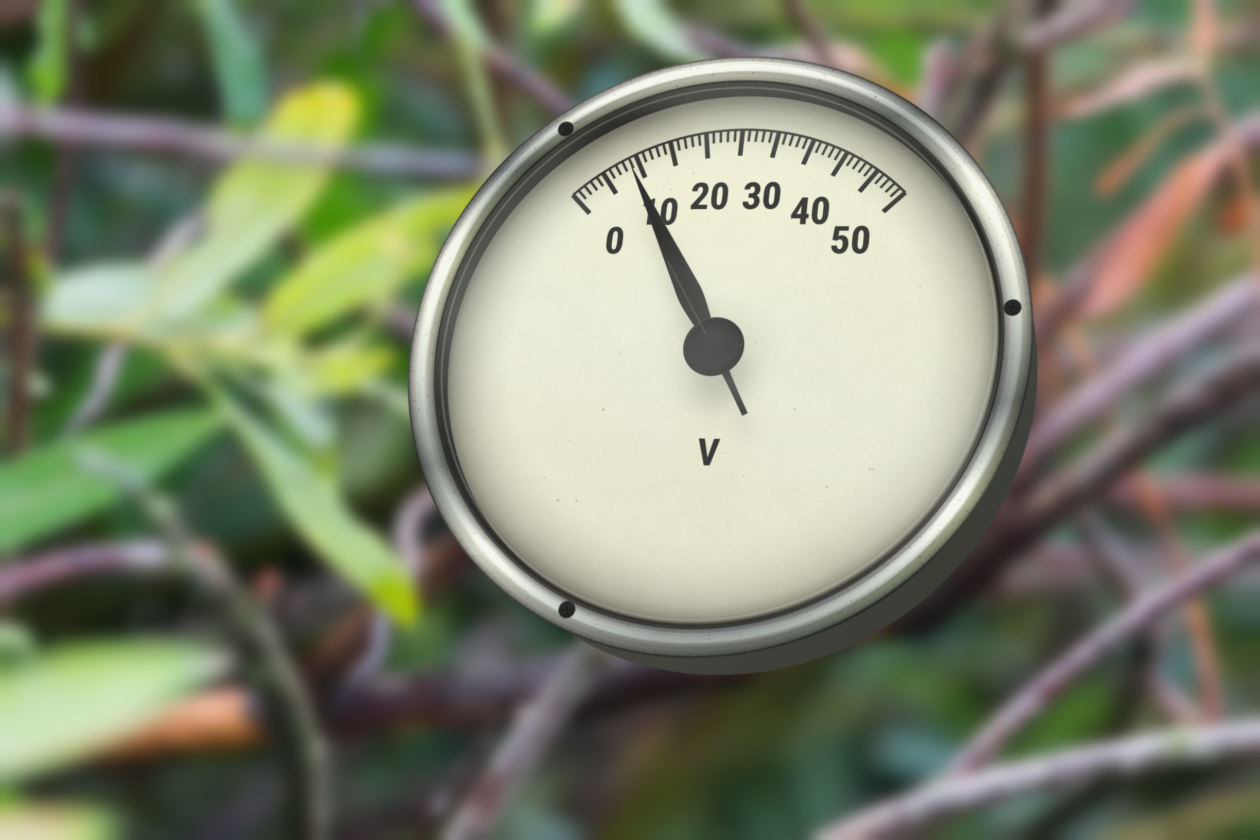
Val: 9 V
